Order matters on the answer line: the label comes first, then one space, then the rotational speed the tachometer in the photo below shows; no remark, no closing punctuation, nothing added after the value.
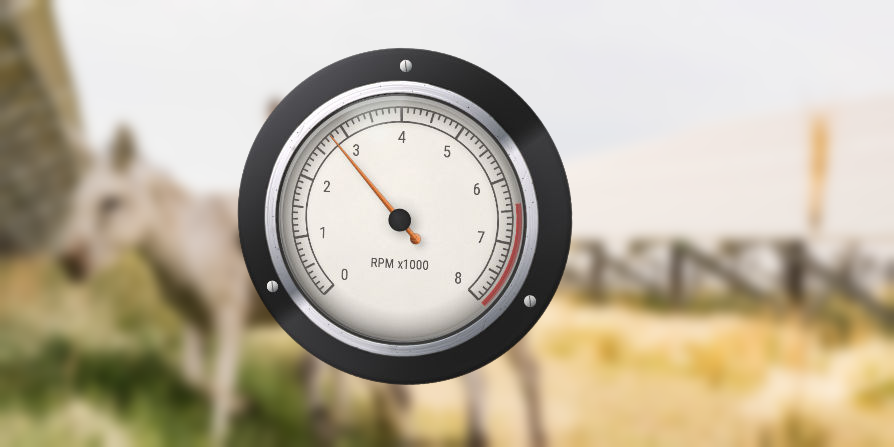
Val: 2800 rpm
